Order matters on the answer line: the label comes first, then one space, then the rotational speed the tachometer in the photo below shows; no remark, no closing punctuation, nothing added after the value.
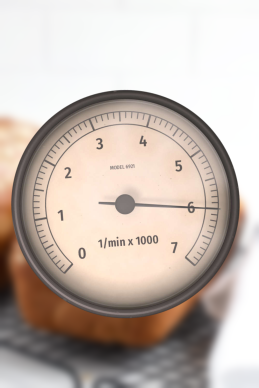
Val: 6000 rpm
